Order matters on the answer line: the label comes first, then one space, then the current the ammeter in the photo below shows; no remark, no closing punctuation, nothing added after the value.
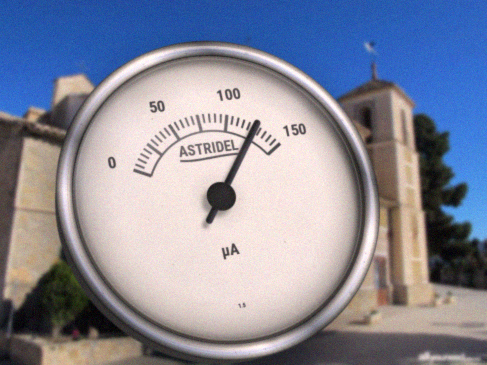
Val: 125 µA
